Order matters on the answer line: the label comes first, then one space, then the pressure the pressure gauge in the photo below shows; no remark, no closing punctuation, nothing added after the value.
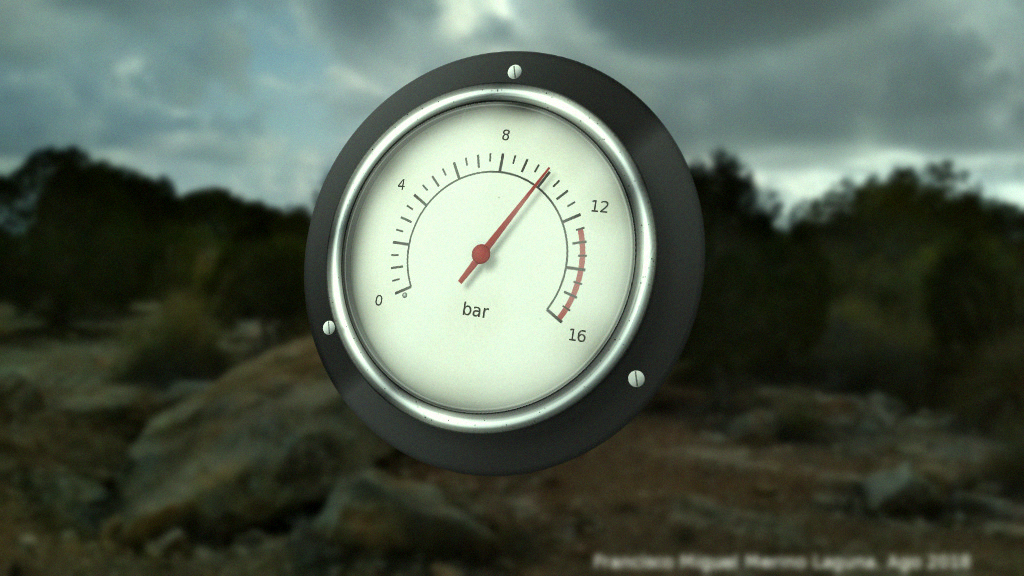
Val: 10 bar
